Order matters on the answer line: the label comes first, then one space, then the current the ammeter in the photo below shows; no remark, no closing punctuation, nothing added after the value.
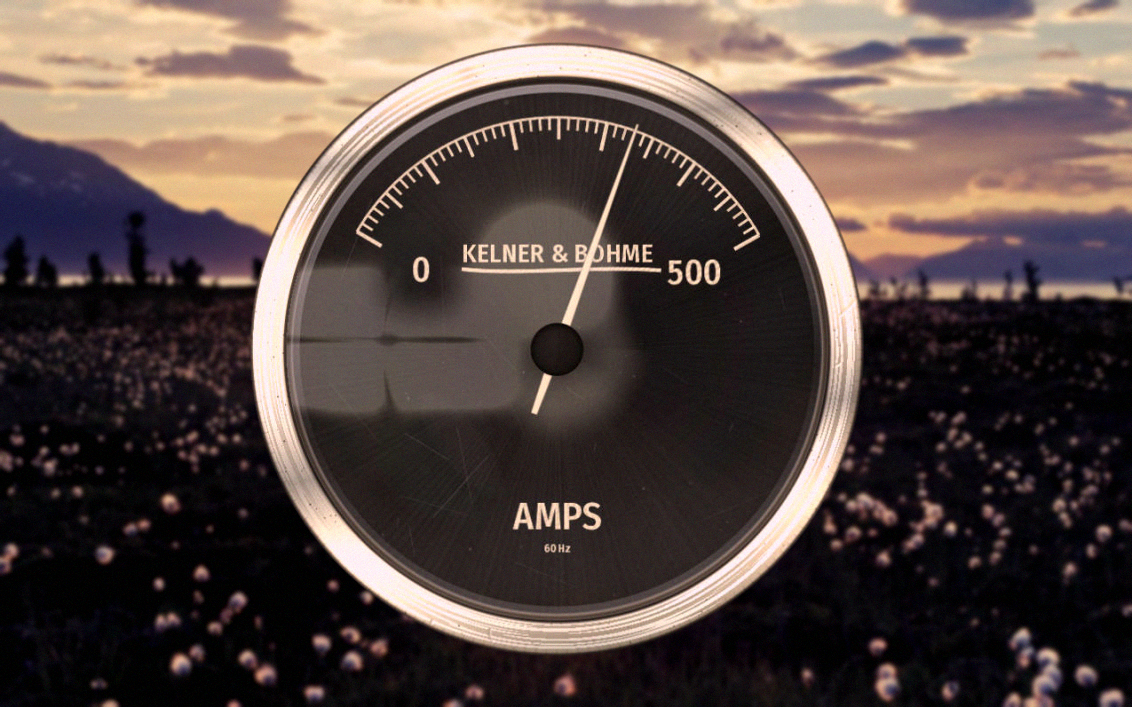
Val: 330 A
